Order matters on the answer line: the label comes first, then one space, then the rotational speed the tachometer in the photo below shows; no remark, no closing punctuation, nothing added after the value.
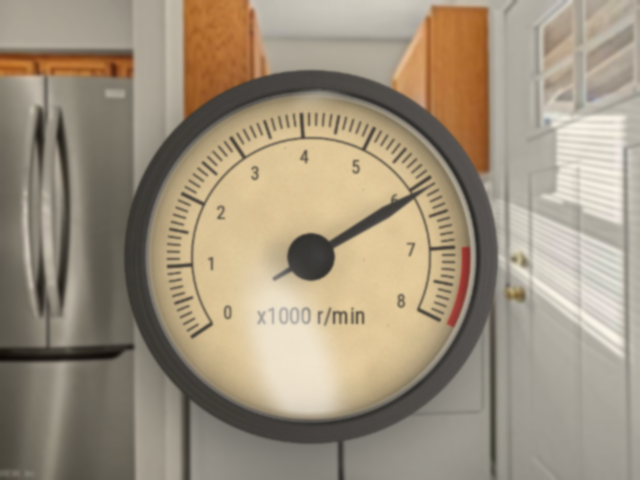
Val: 6100 rpm
